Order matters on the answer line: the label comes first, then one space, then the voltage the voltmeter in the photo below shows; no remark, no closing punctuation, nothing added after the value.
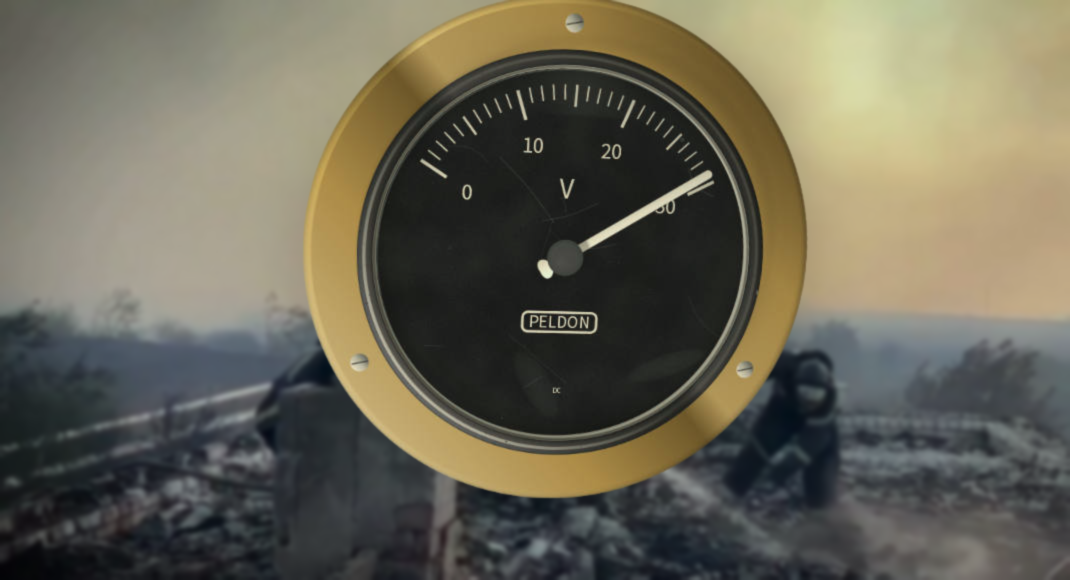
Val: 29 V
